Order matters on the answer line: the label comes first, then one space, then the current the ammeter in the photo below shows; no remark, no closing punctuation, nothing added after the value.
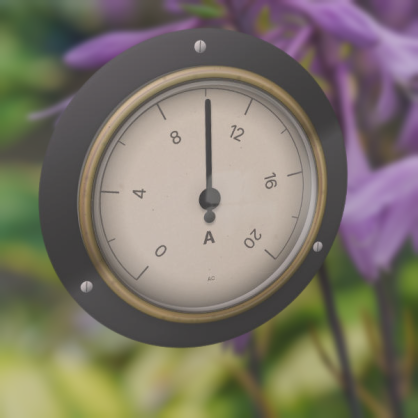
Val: 10 A
